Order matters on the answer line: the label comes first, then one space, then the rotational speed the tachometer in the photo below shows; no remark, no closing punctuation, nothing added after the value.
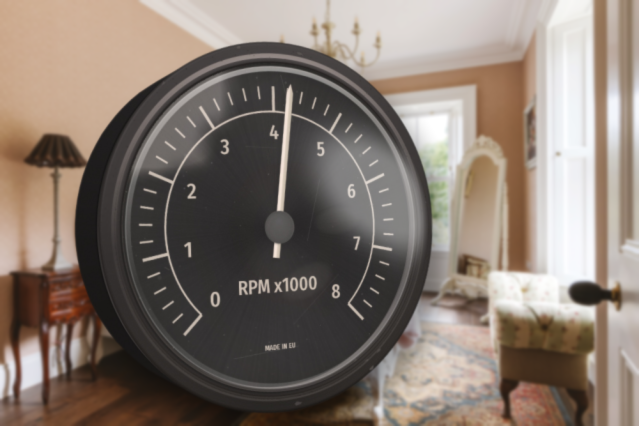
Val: 4200 rpm
